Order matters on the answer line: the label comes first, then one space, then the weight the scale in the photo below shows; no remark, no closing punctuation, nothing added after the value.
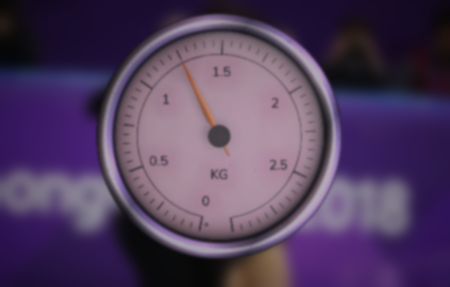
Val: 1.25 kg
